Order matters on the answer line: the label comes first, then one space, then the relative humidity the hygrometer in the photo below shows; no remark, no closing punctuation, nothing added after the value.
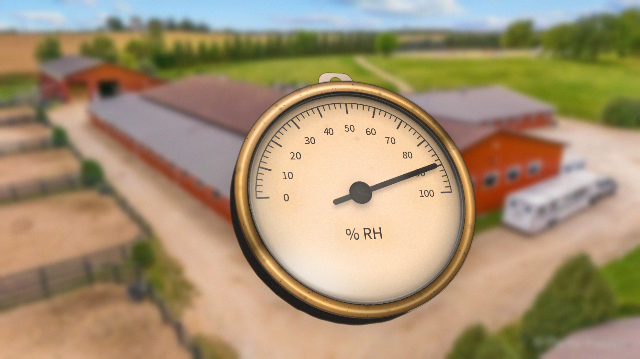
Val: 90 %
